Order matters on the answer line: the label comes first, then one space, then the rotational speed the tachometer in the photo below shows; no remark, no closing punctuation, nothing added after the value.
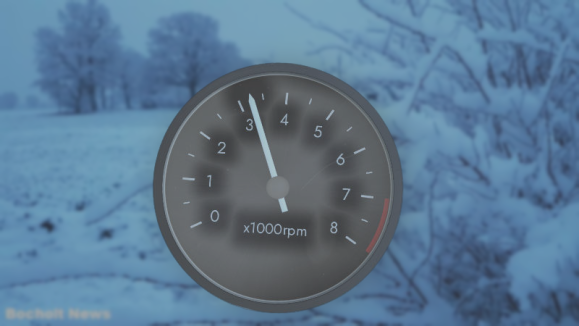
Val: 3250 rpm
